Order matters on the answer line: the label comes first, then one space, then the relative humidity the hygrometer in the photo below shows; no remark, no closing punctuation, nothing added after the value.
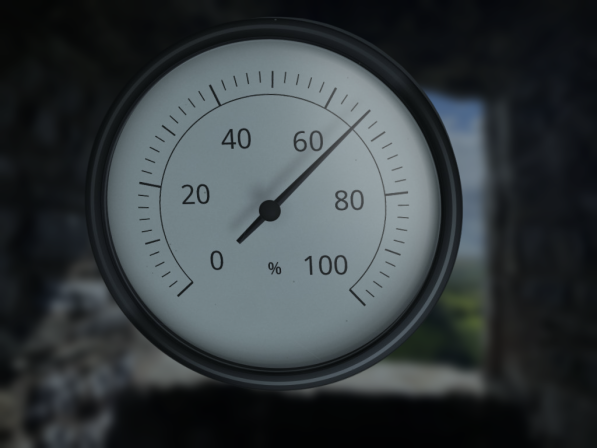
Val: 66 %
